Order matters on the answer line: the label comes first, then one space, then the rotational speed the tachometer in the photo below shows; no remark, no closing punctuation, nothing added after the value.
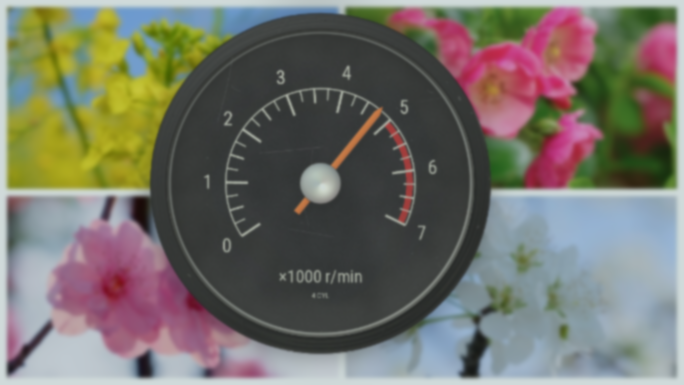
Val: 4750 rpm
